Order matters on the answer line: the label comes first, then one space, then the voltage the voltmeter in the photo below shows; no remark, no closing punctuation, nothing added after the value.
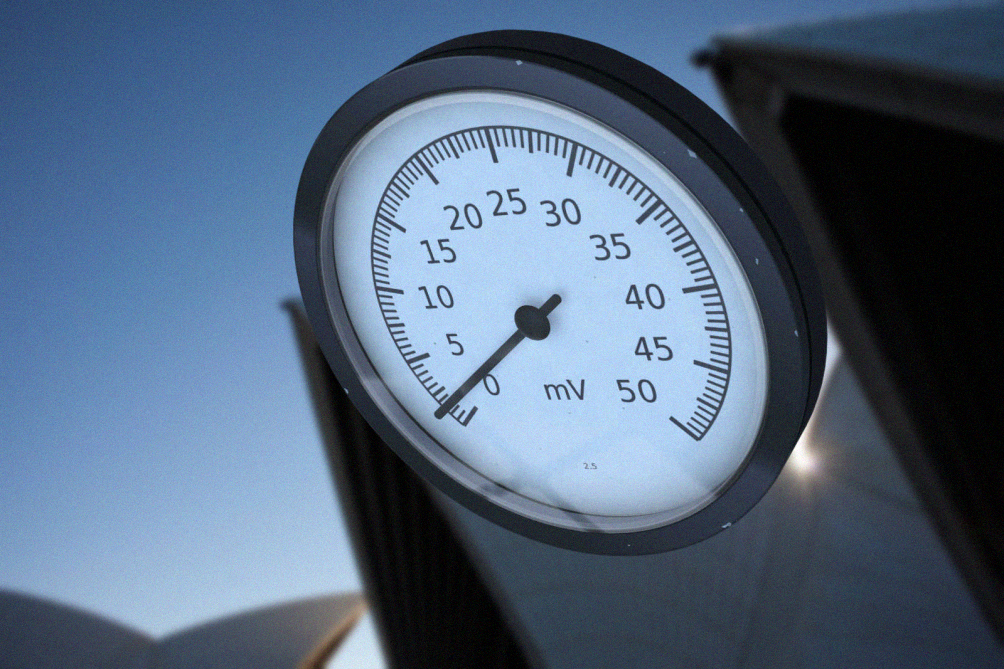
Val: 1.5 mV
